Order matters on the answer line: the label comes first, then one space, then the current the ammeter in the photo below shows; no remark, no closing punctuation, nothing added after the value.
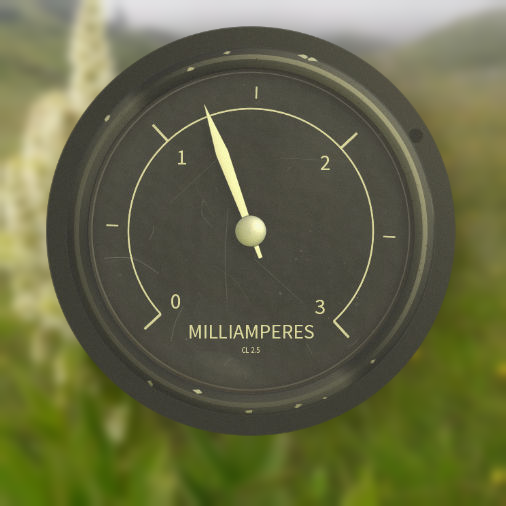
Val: 1.25 mA
